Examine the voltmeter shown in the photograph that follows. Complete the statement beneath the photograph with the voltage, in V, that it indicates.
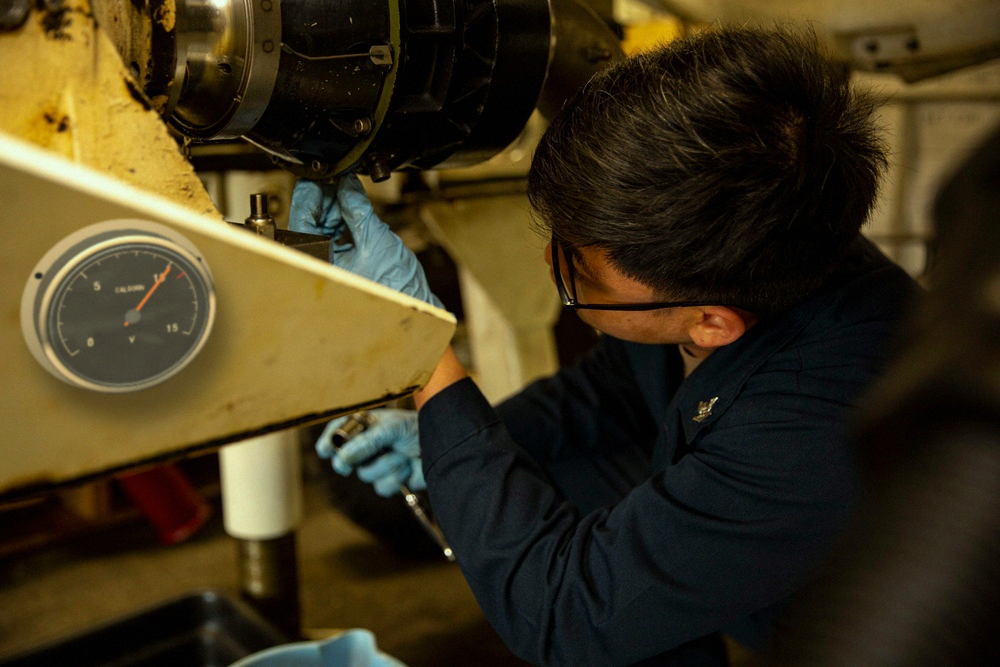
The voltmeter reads 10 V
